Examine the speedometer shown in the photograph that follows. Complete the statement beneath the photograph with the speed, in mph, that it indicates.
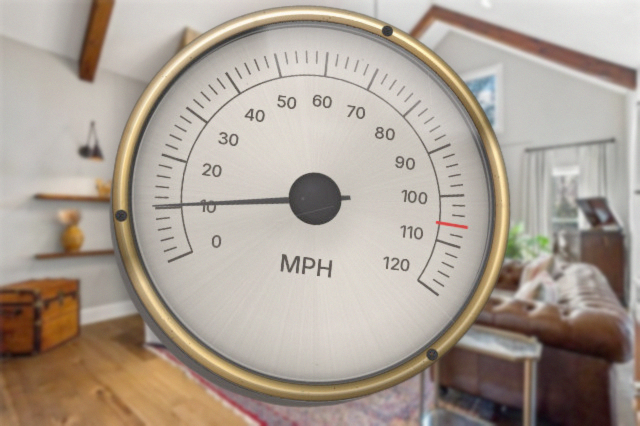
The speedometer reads 10 mph
